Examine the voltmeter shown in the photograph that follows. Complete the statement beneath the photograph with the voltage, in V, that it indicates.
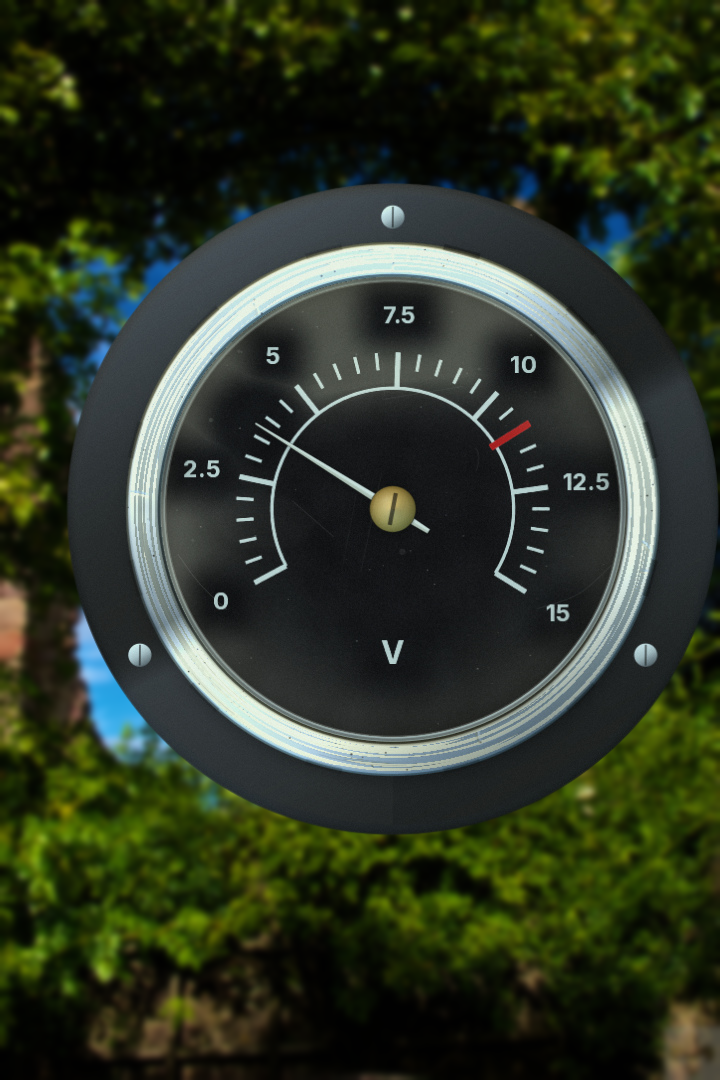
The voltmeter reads 3.75 V
